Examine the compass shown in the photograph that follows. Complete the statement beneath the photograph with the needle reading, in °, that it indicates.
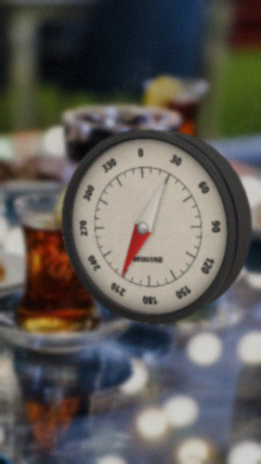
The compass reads 210 °
